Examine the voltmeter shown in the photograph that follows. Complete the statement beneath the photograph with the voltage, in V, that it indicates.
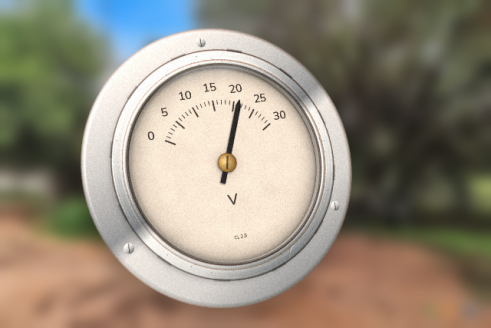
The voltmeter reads 21 V
